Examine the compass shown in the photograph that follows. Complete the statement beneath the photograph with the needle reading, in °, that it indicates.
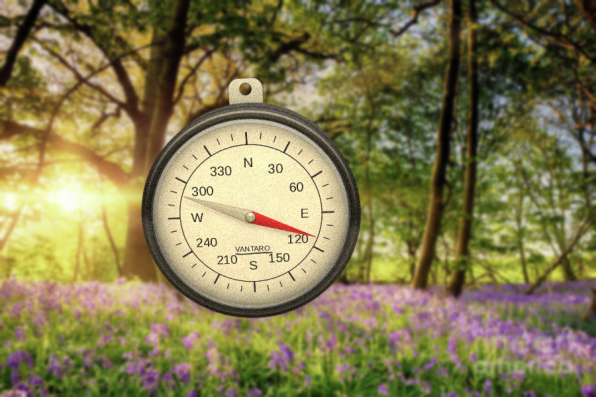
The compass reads 110 °
